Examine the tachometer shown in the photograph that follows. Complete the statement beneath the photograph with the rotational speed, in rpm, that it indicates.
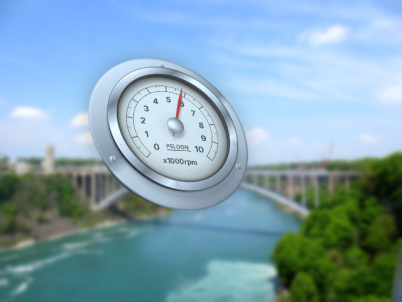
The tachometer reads 5750 rpm
